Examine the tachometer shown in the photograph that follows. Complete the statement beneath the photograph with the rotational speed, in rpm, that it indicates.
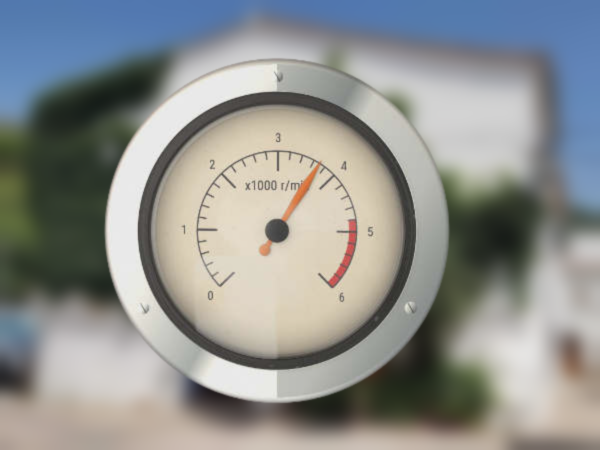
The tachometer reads 3700 rpm
